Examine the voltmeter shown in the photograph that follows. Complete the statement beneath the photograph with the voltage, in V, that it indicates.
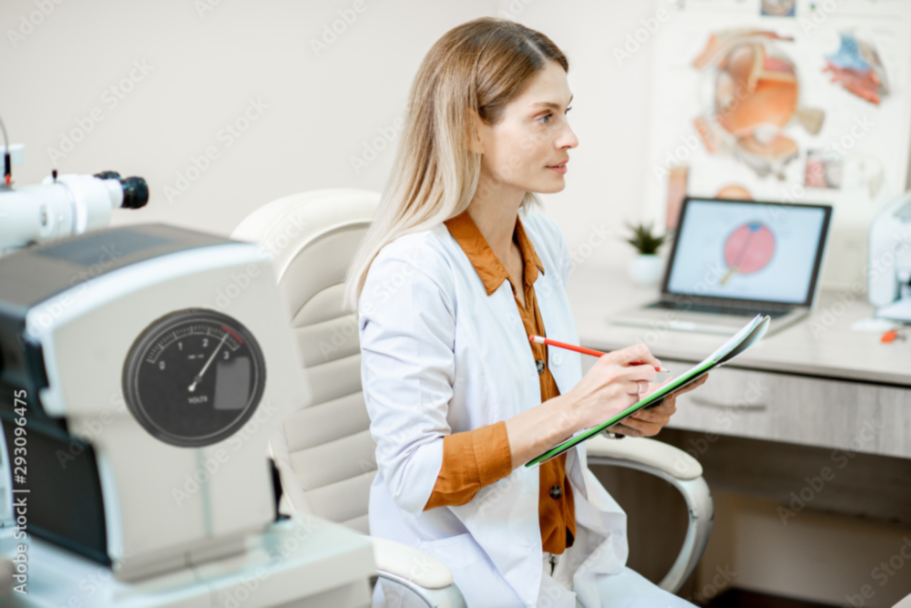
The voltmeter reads 2.5 V
